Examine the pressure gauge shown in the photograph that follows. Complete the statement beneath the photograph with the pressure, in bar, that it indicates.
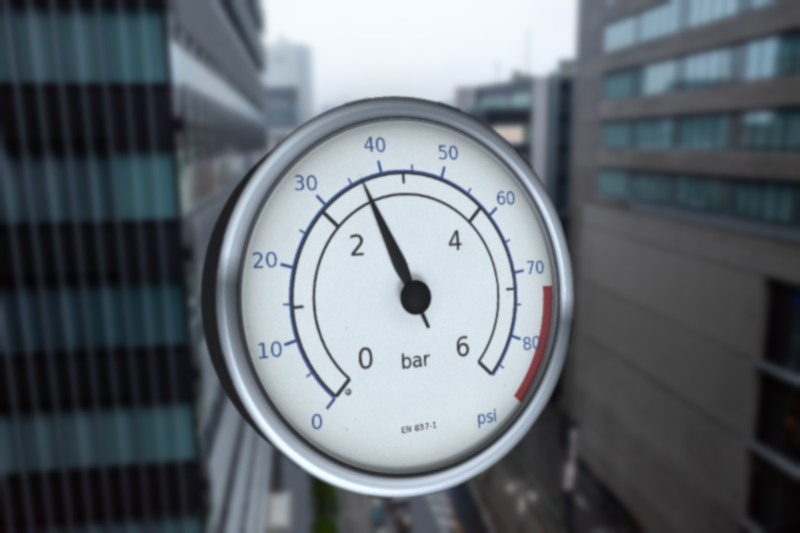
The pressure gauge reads 2.5 bar
